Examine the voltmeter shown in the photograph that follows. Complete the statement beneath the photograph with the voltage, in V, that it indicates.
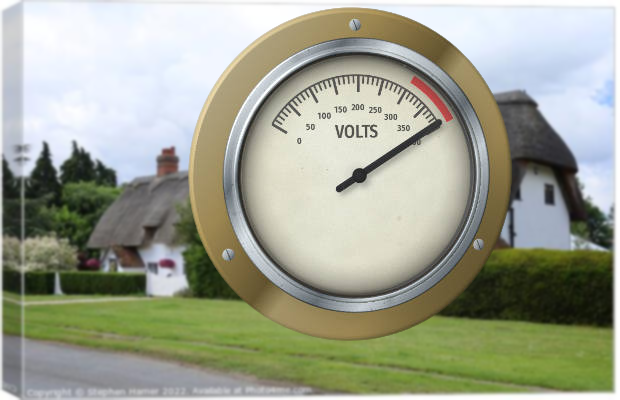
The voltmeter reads 390 V
